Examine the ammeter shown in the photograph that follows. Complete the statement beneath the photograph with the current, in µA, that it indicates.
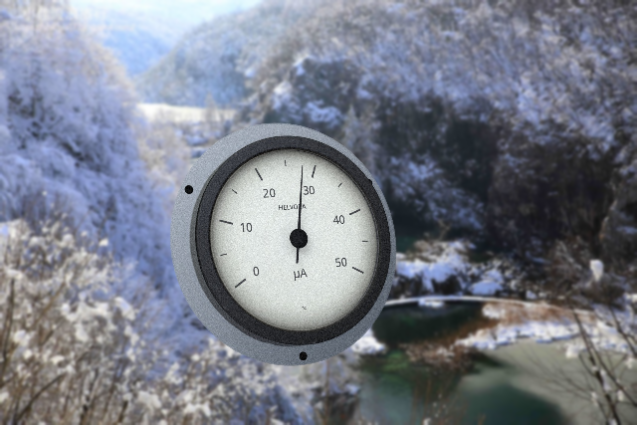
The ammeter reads 27.5 µA
